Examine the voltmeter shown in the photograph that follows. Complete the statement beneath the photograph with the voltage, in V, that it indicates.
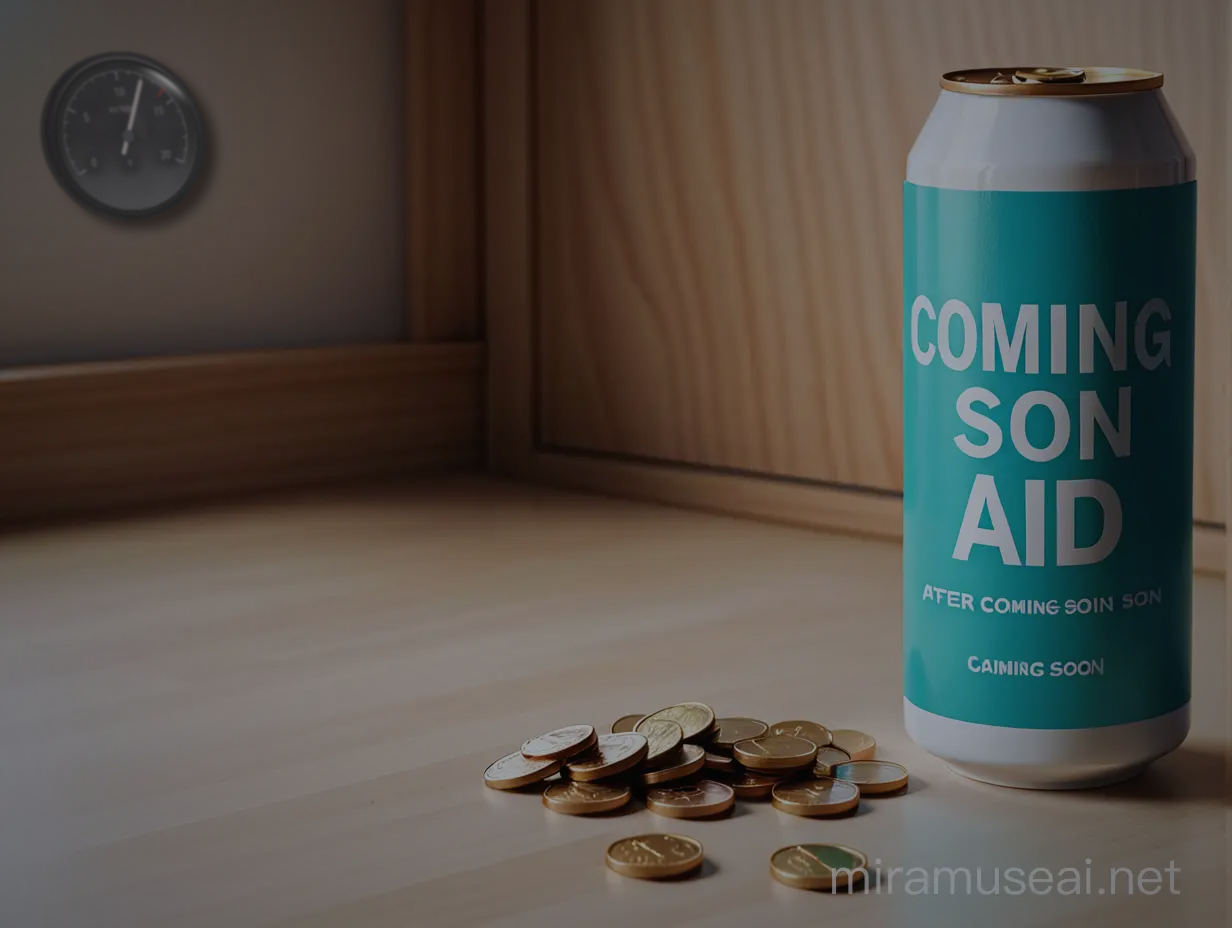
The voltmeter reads 12 V
